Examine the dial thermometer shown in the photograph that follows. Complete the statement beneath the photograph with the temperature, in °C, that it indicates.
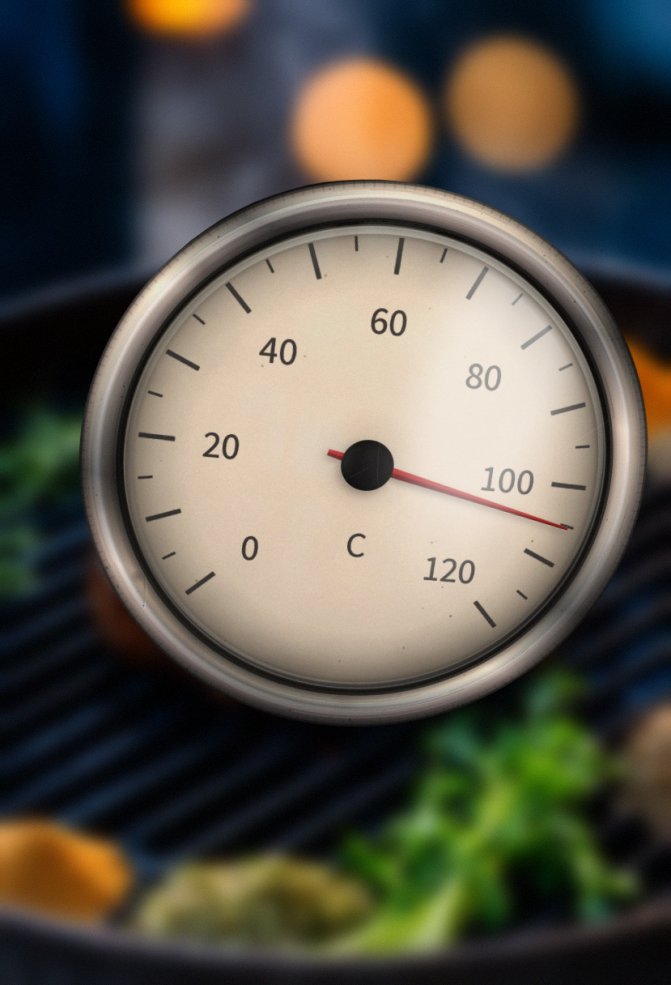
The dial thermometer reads 105 °C
